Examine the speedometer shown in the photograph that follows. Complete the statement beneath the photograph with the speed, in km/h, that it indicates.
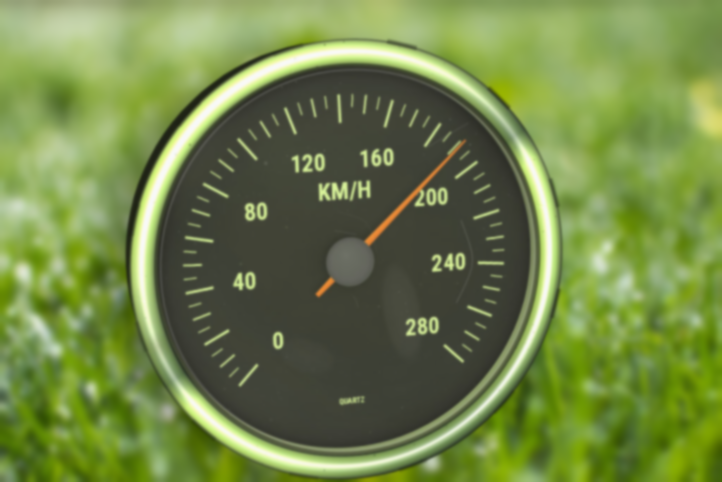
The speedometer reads 190 km/h
